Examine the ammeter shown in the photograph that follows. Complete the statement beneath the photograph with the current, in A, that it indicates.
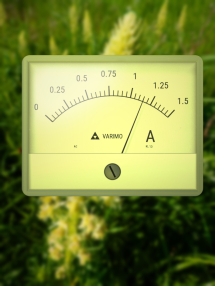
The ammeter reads 1.15 A
